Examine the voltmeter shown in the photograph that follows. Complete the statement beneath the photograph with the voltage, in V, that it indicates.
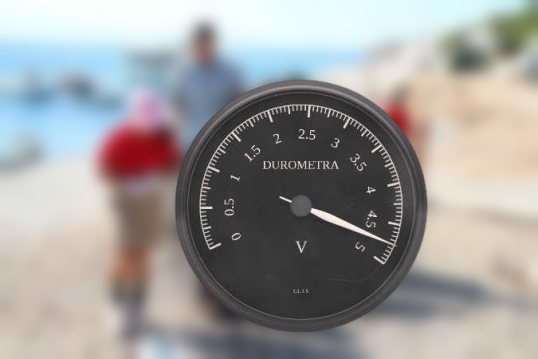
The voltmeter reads 4.75 V
